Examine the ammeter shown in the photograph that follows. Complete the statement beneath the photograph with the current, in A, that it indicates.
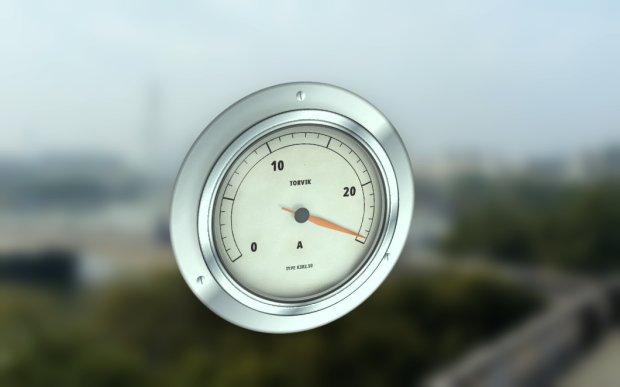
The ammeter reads 24.5 A
